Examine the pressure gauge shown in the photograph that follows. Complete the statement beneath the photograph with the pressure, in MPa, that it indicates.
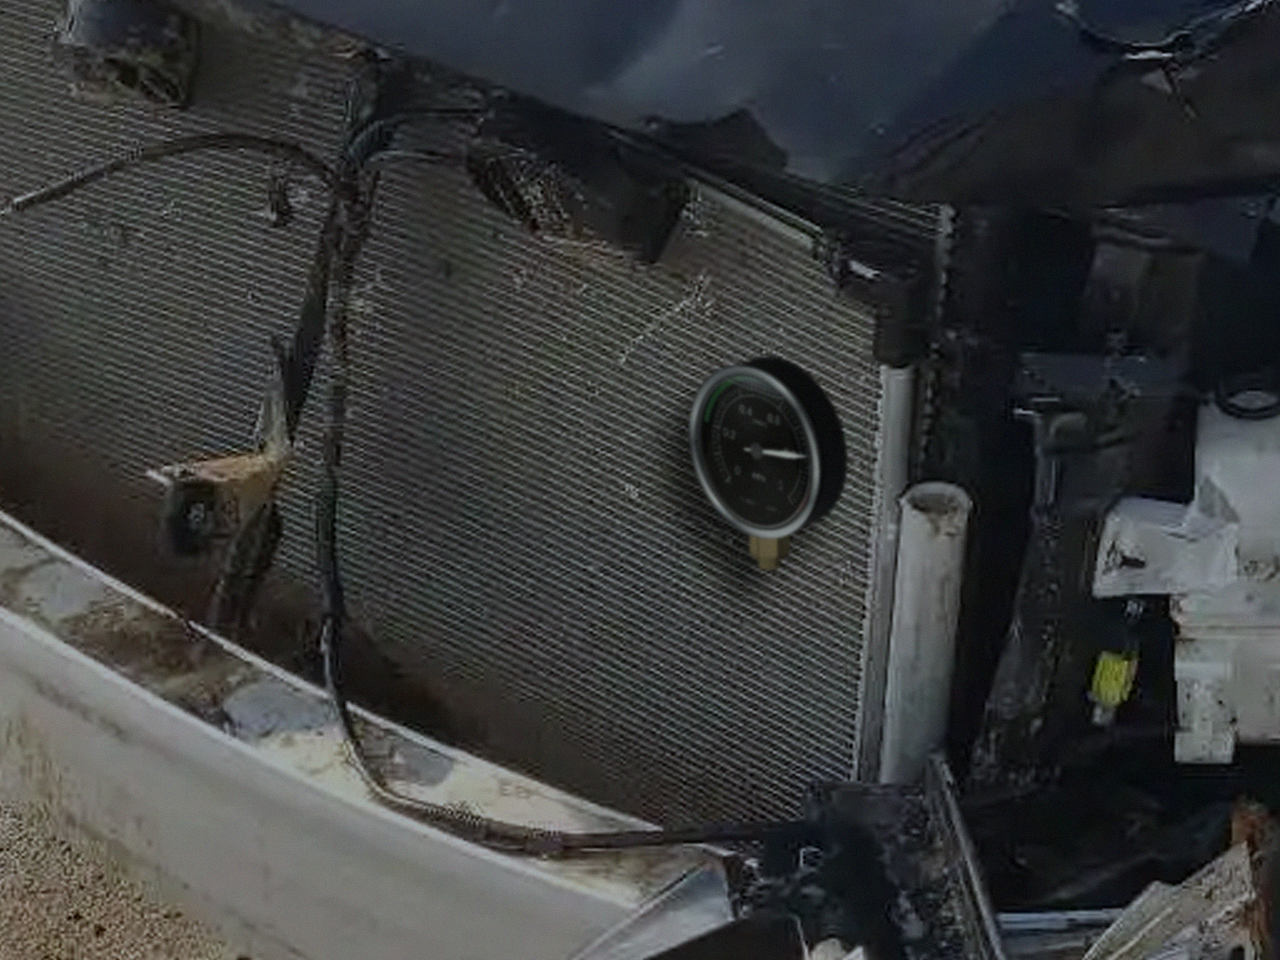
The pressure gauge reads 0.8 MPa
